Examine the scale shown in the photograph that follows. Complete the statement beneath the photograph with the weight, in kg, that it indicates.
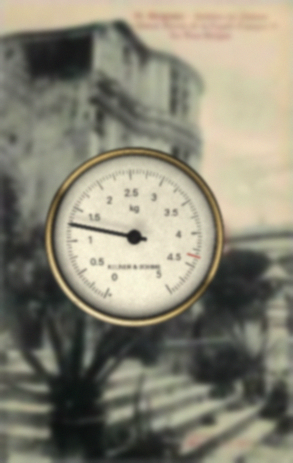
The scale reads 1.25 kg
